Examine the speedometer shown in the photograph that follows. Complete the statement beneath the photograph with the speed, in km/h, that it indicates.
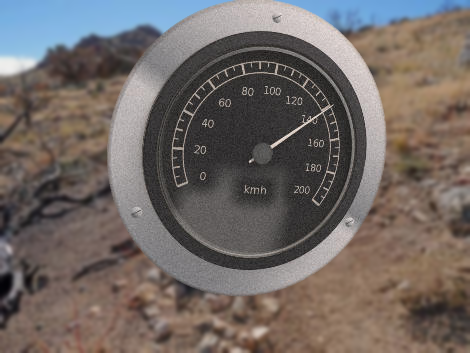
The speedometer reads 140 km/h
